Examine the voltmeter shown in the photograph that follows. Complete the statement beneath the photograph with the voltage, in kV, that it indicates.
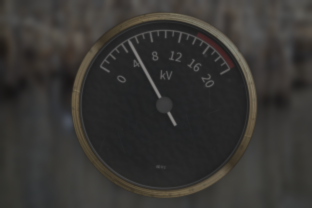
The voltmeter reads 5 kV
